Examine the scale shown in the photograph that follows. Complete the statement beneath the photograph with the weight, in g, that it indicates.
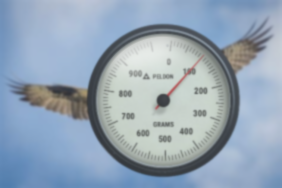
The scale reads 100 g
